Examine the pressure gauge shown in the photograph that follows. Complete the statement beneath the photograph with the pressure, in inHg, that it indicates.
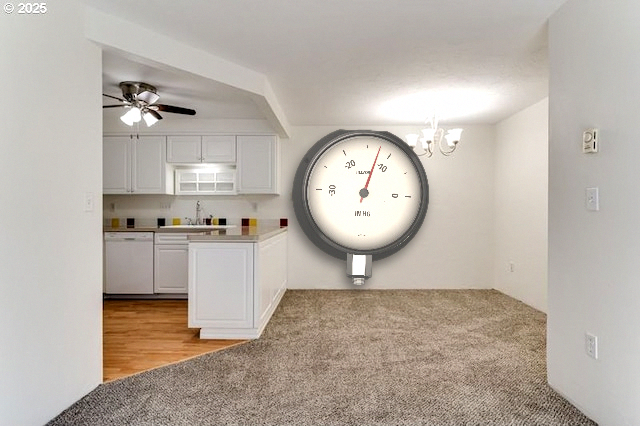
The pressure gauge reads -12.5 inHg
